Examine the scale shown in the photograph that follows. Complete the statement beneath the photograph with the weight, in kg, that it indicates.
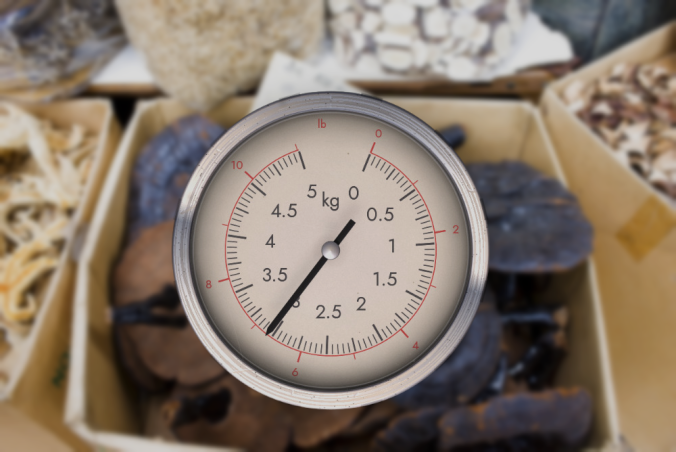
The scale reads 3.05 kg
